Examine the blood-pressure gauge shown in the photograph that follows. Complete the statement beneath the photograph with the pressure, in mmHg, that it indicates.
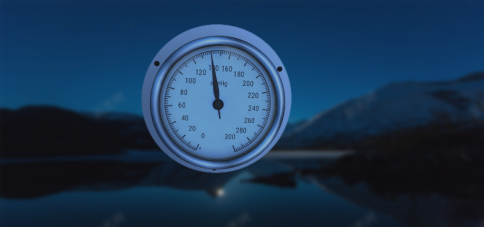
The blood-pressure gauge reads 140 mmHg
